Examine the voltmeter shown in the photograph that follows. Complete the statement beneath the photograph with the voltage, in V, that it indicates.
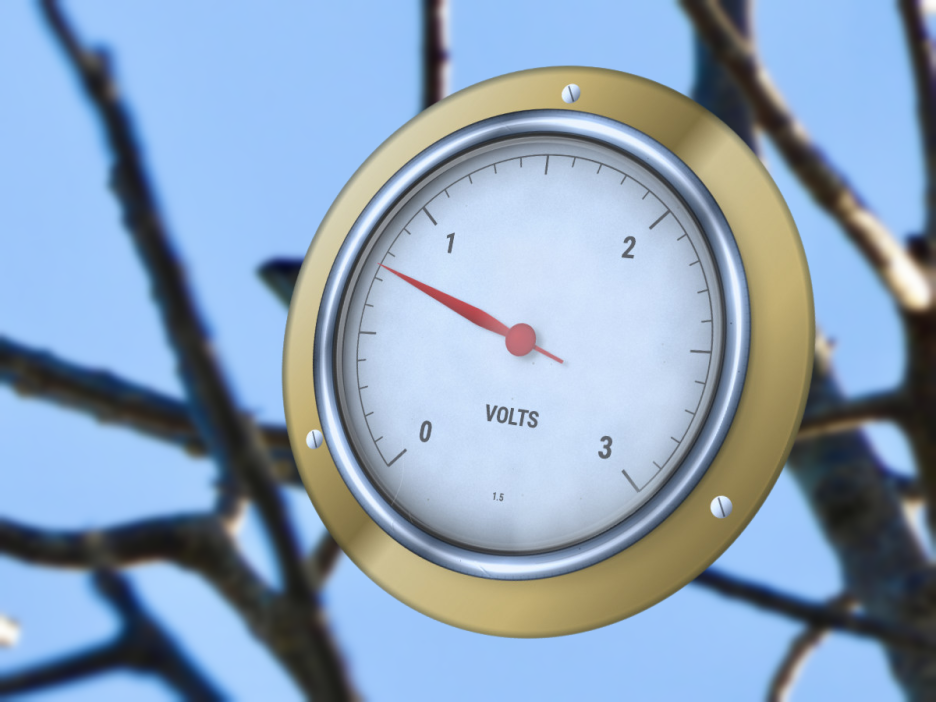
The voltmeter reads 0.75 V
